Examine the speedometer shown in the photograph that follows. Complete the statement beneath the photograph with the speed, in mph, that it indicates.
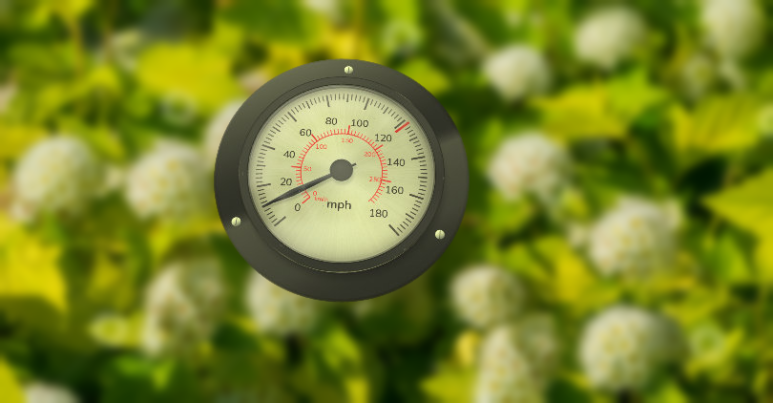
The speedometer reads 10 mph
